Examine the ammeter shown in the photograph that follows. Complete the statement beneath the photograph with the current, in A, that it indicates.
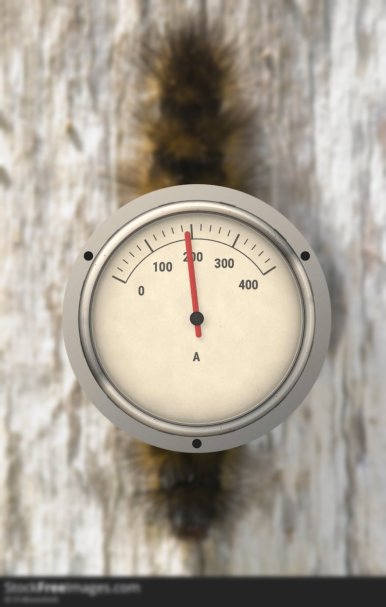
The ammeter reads 190 A
